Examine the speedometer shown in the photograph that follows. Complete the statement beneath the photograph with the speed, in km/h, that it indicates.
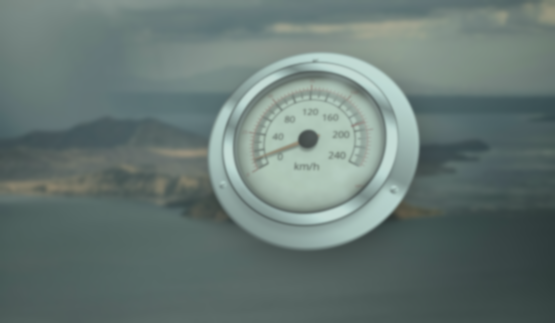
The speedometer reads 10 km/h
